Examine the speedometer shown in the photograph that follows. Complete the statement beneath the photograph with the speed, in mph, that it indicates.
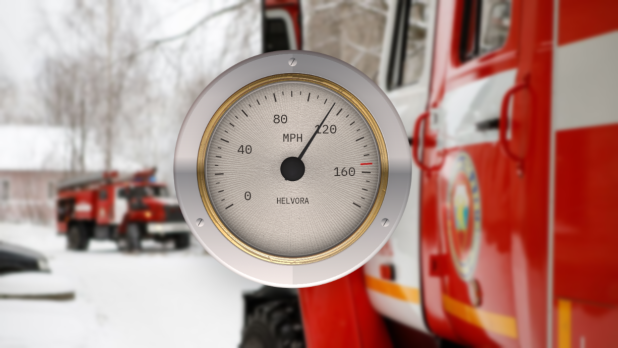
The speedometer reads 115 mph
